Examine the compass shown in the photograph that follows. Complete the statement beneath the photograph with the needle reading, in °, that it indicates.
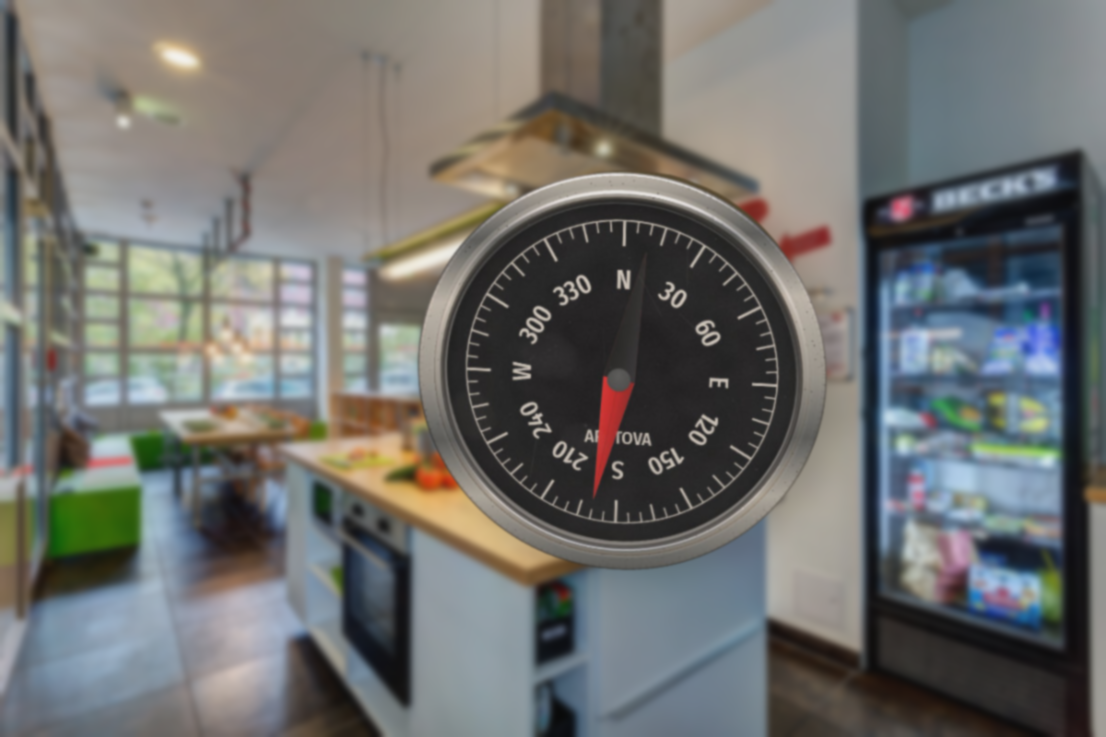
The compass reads 190 °
